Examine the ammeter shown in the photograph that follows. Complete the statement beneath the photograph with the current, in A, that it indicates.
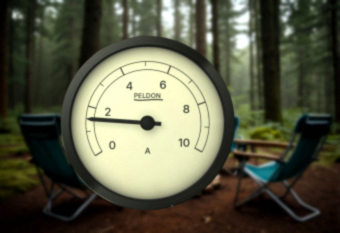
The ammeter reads 1.5 A
